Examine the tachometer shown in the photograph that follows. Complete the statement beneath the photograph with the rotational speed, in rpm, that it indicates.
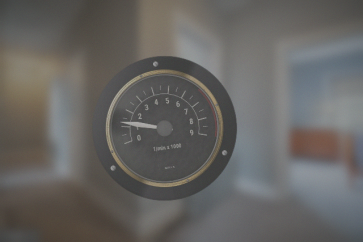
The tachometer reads 1250 rpm
